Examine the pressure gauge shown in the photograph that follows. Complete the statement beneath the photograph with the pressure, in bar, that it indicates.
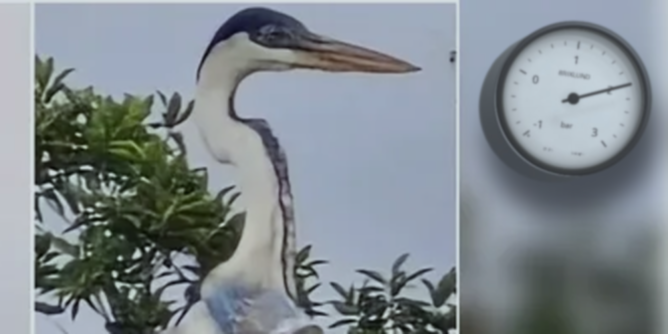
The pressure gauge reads 2 bar
